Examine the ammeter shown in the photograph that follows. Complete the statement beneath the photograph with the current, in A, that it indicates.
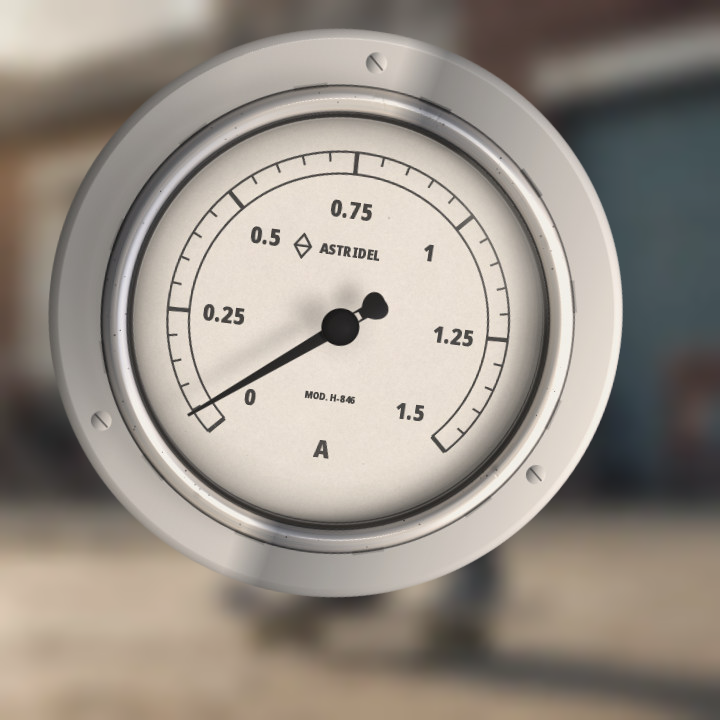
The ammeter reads 0.05 A
